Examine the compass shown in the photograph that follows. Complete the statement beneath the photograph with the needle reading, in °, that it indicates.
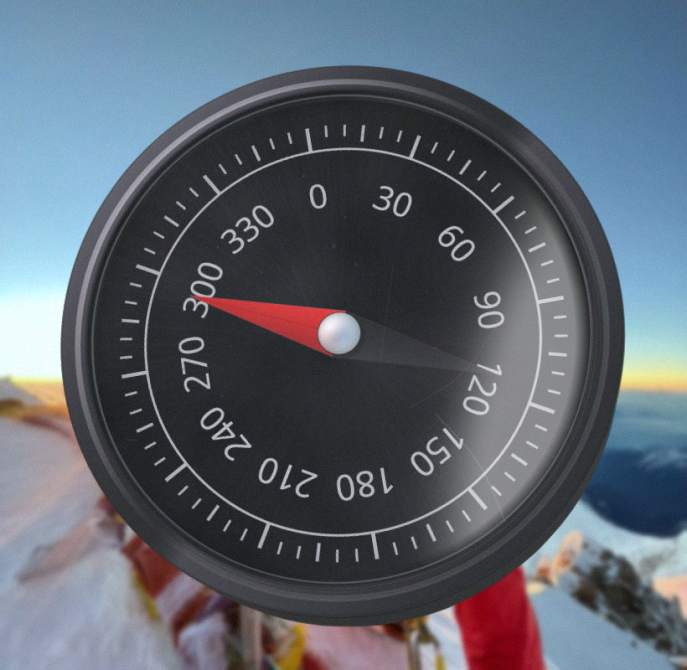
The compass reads 295 °
